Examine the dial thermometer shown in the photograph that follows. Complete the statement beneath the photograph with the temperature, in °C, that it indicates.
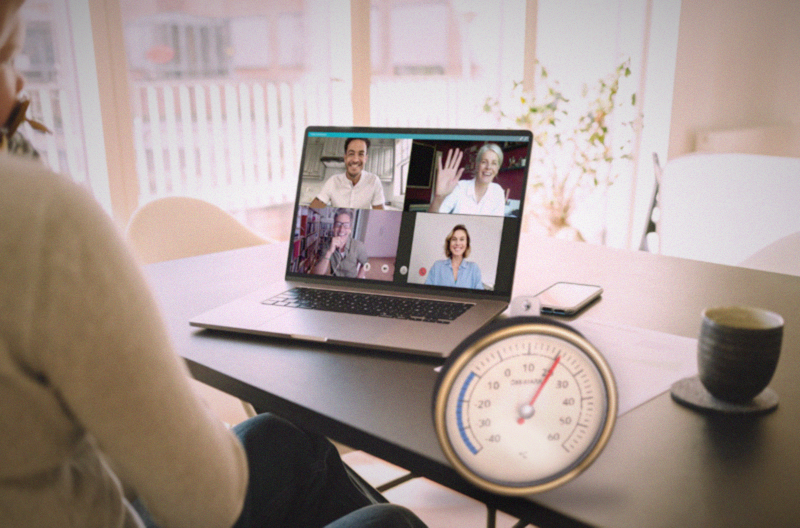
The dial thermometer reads 20 °C
